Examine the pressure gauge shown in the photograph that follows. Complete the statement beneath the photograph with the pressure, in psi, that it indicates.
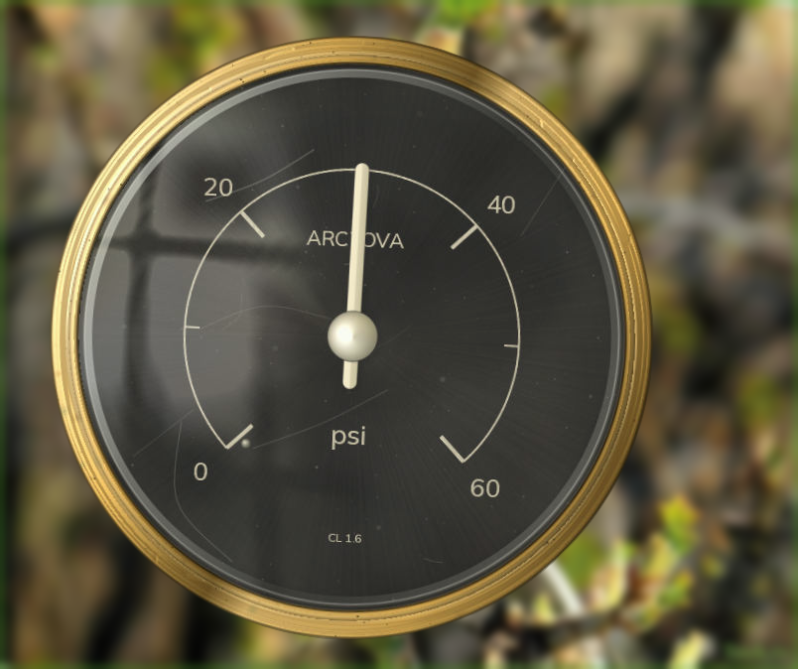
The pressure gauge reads 30 psi
